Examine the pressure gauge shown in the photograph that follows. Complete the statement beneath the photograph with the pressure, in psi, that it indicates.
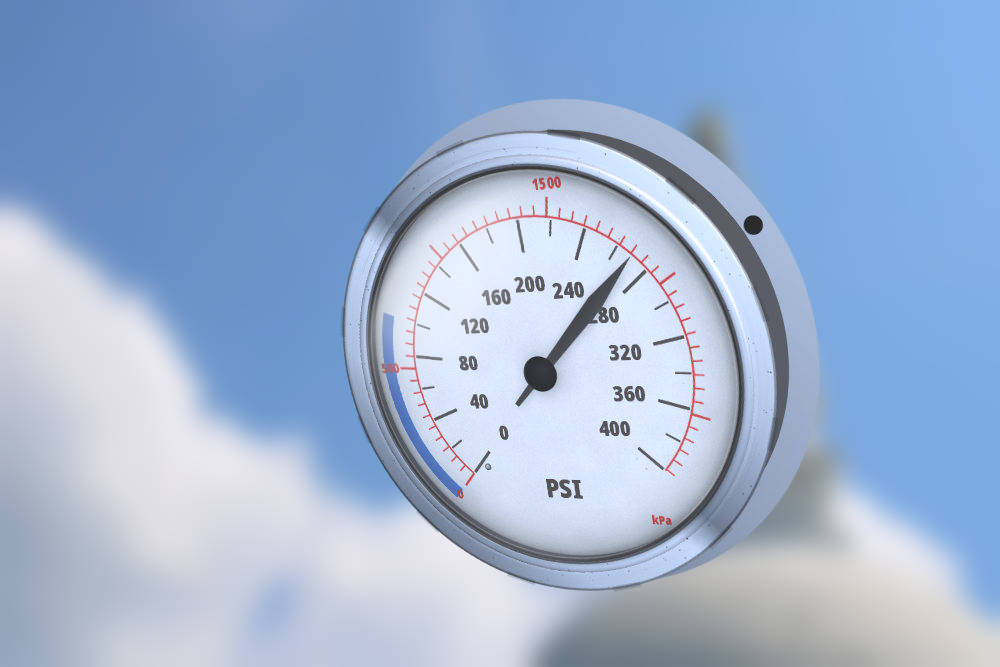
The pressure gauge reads 270 psi
